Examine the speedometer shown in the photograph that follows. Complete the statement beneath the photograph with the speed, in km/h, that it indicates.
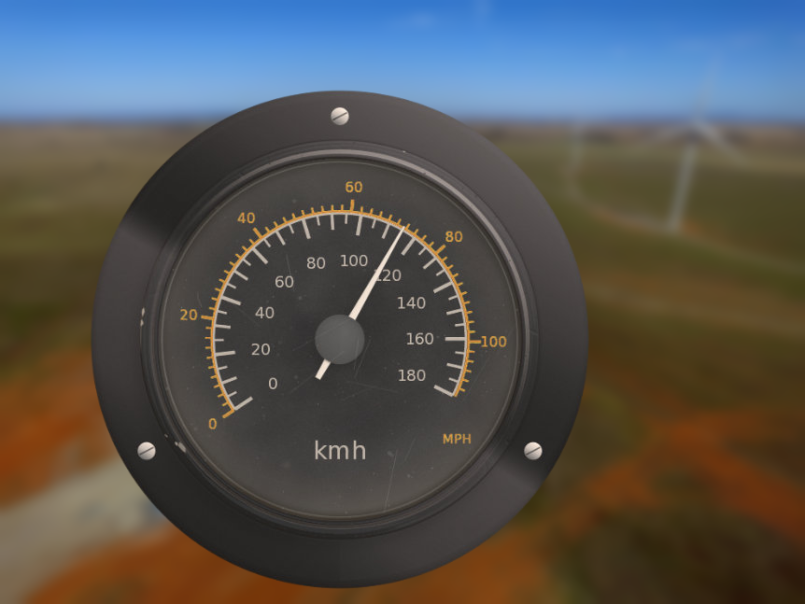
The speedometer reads 115 km/h
